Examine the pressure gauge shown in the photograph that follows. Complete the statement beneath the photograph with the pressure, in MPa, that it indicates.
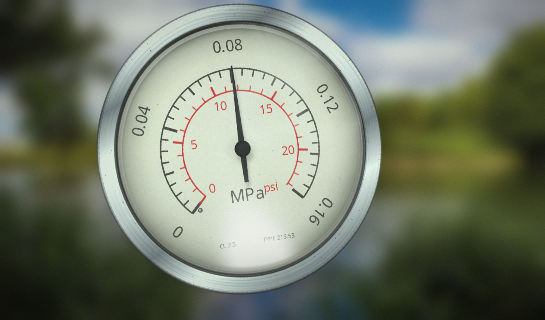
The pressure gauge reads 0.08 MPa
